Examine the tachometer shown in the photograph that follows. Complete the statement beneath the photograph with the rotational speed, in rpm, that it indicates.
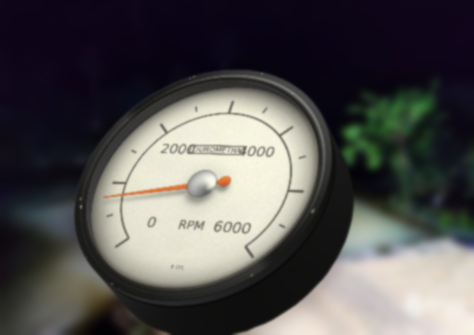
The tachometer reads 750 rpm
